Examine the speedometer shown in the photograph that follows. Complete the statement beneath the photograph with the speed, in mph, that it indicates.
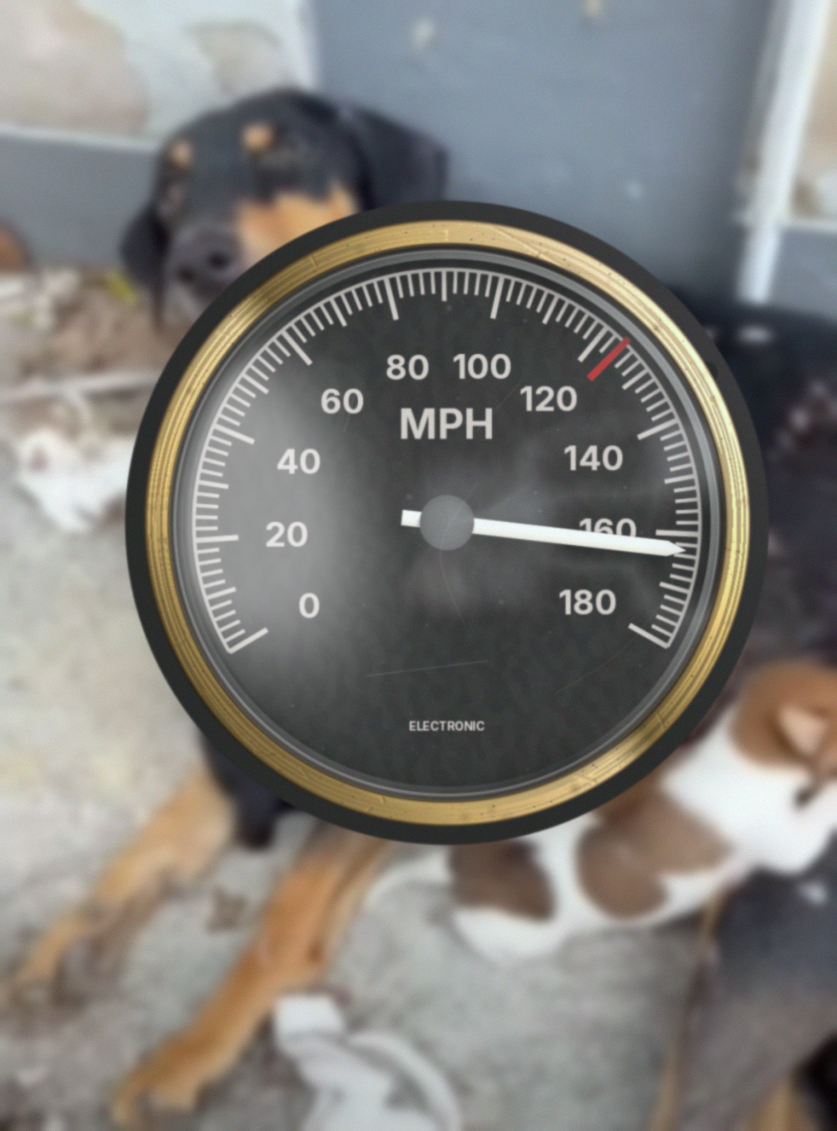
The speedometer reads 163 mph
